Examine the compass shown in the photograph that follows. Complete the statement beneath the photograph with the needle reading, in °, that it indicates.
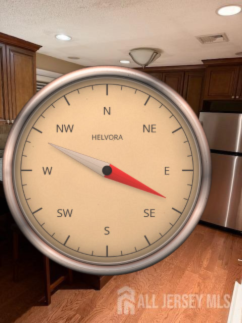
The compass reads 115 °
